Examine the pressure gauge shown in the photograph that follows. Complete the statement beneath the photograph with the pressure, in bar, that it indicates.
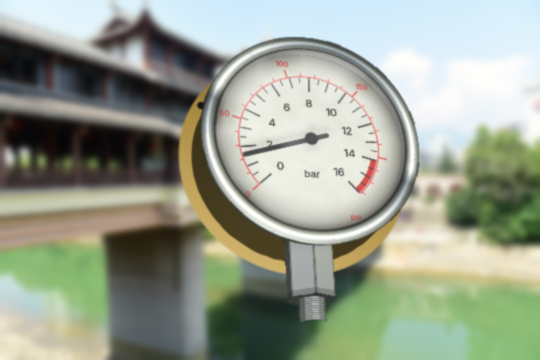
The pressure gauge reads 1.5 bar
